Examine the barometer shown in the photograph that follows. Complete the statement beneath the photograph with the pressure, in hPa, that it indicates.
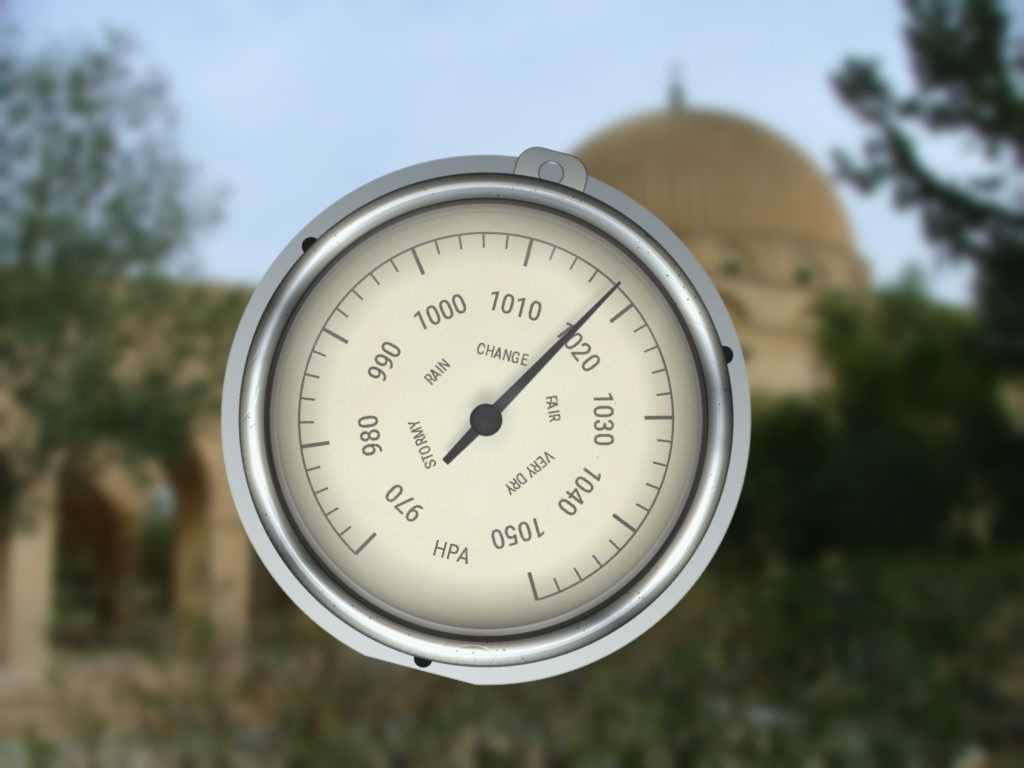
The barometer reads 1018 hPa
